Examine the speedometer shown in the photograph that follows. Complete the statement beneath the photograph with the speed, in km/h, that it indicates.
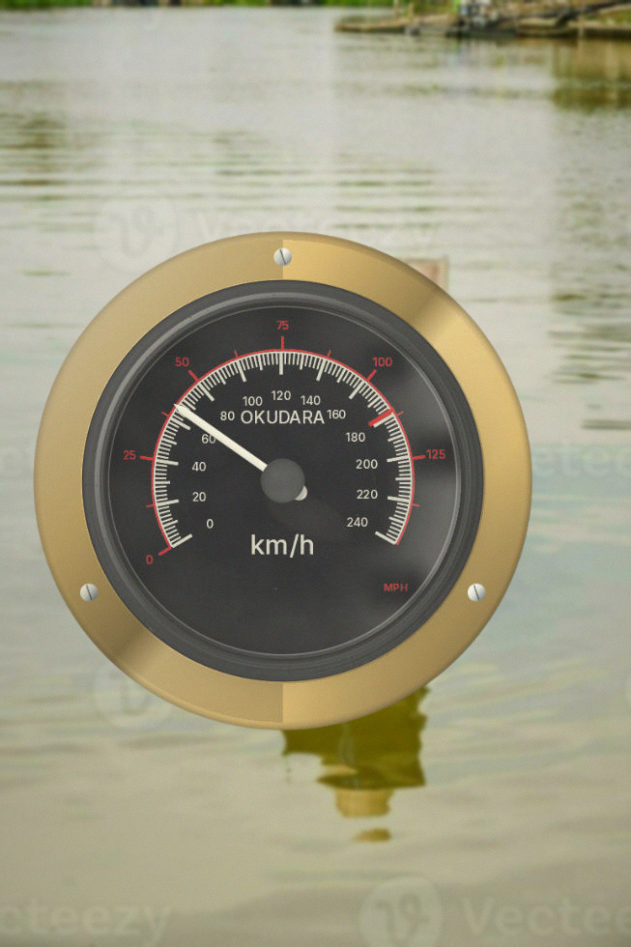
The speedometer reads 66 km/h
